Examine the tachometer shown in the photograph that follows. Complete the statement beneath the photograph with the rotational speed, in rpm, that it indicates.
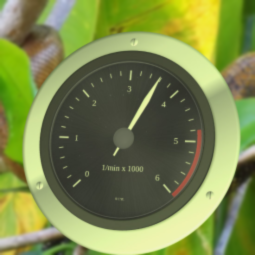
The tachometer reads 3600 rpm
